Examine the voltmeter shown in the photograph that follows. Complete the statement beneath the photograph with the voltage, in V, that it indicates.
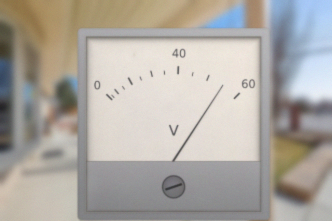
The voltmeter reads 55 V
